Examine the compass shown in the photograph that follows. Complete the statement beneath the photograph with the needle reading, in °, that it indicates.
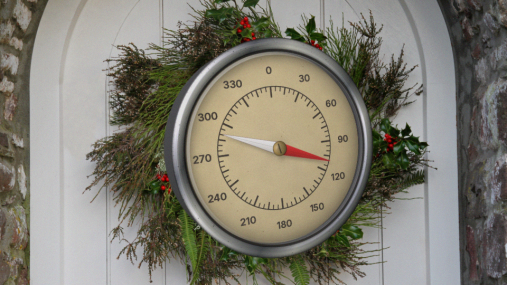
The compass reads 110 °
